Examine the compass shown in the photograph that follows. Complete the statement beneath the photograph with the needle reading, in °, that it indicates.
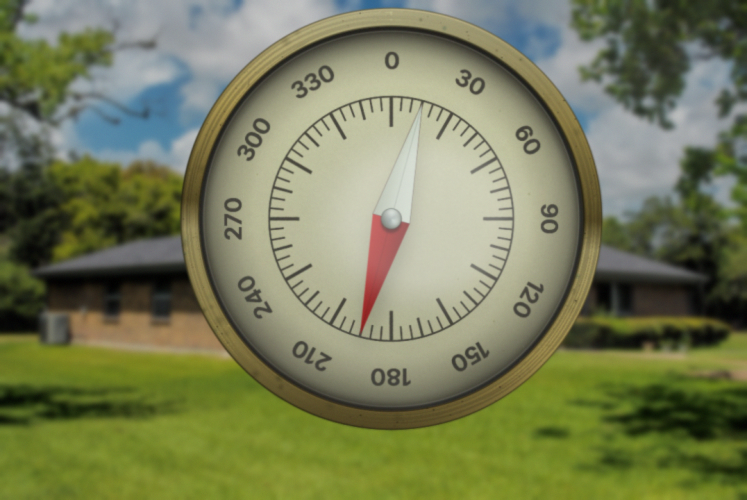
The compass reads 195 °
